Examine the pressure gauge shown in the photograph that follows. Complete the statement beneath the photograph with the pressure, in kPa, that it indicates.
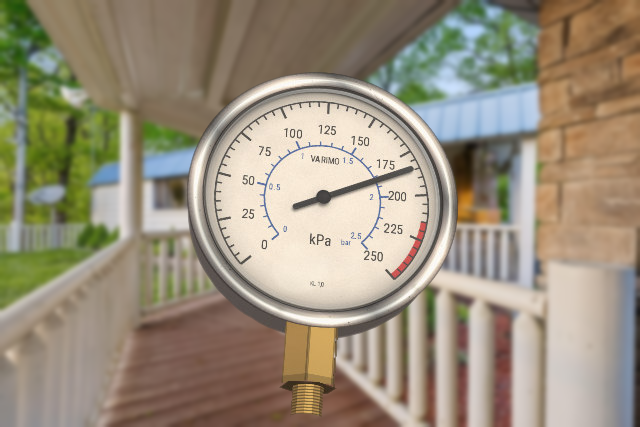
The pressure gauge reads 185 kPa
